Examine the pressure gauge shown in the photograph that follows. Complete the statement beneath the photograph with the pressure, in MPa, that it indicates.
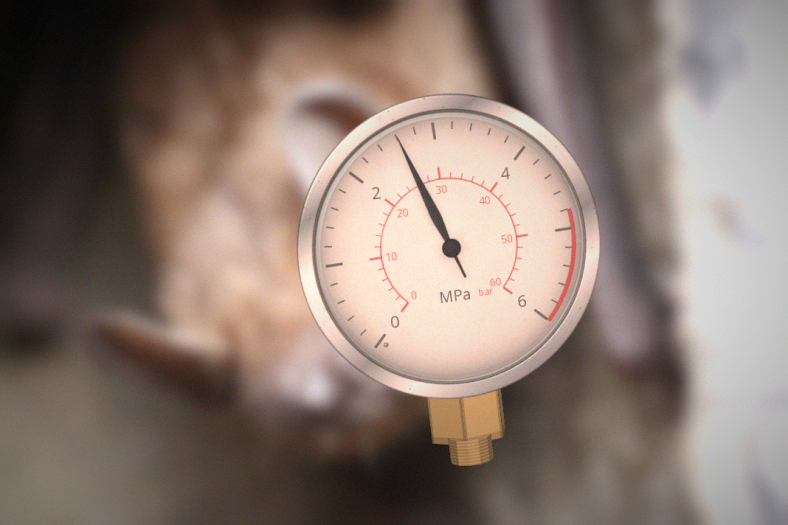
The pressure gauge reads 2.6 MPa
